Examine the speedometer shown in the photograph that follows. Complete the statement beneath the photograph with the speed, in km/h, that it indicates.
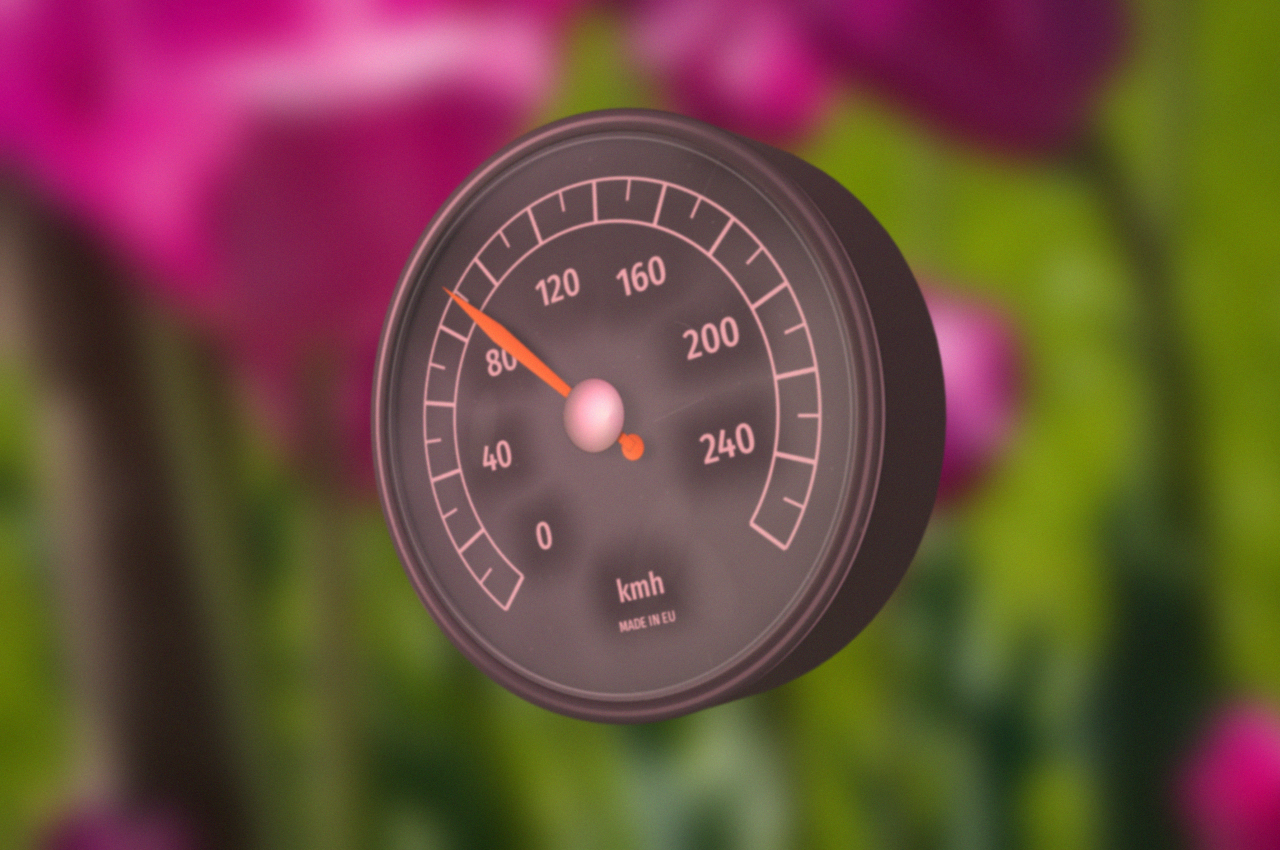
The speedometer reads 90 km/h
